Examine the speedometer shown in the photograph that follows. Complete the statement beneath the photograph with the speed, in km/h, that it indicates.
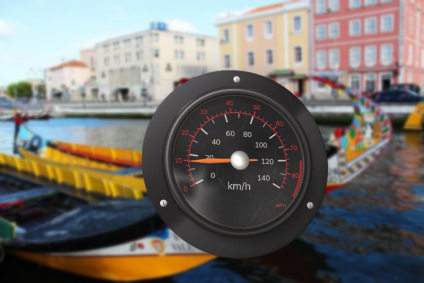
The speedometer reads 15 km/h
